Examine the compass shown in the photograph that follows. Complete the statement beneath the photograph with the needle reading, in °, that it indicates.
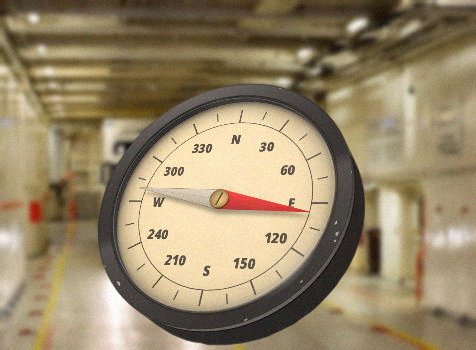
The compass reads 97.5 °
